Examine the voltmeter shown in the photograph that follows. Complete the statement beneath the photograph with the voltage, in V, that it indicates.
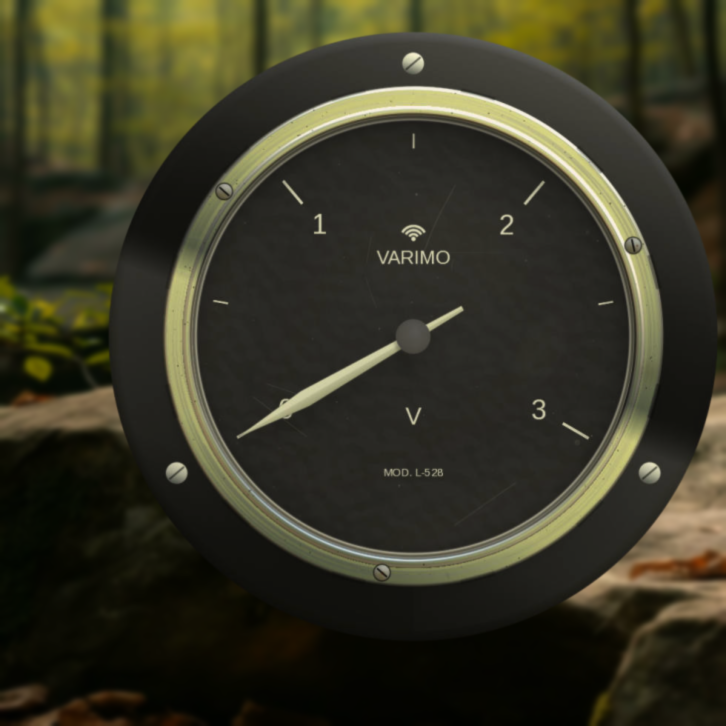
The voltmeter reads 0 V
